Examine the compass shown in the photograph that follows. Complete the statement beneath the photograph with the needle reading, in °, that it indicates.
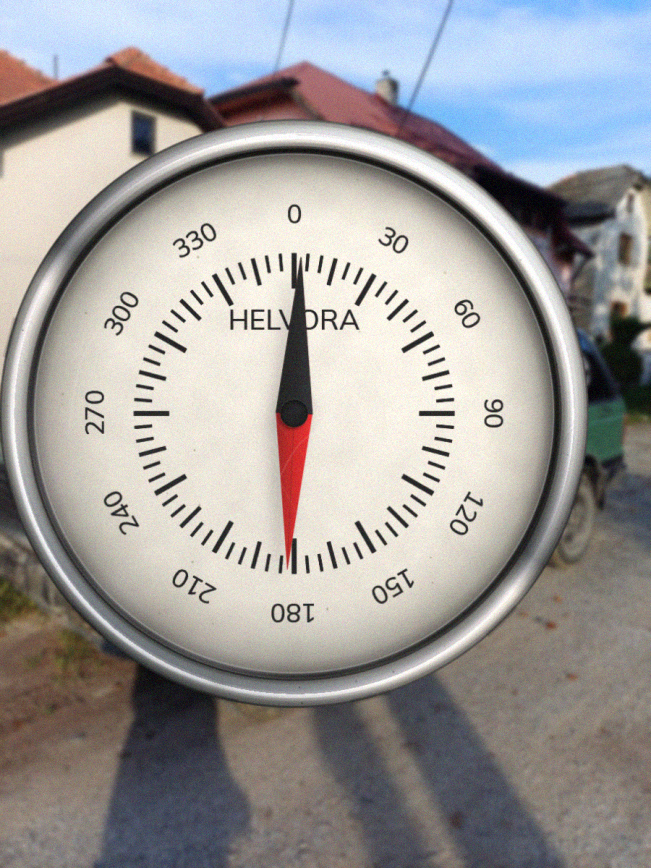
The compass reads 182.5 °
